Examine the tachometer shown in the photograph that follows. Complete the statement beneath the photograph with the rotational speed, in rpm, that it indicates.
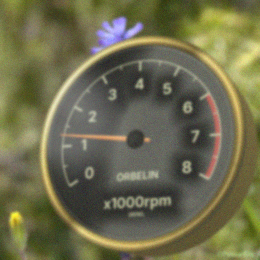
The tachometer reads 1250 rpm
